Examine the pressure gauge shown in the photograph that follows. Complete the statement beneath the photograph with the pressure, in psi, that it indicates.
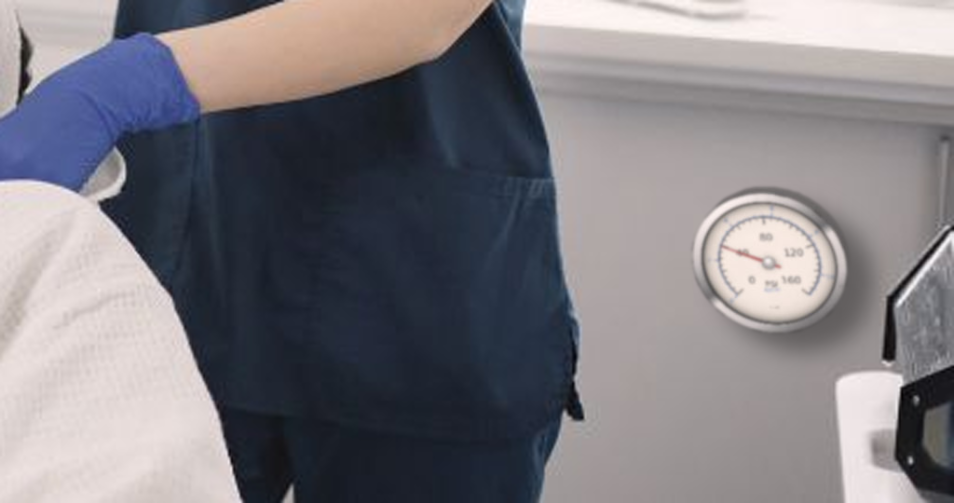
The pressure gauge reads 40 psi
